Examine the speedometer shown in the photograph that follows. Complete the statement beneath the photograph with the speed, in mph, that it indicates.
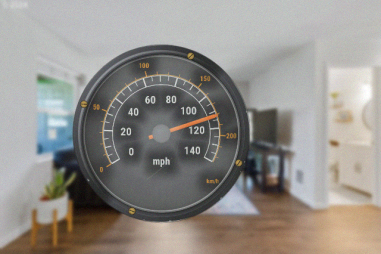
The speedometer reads 112.5 mph
